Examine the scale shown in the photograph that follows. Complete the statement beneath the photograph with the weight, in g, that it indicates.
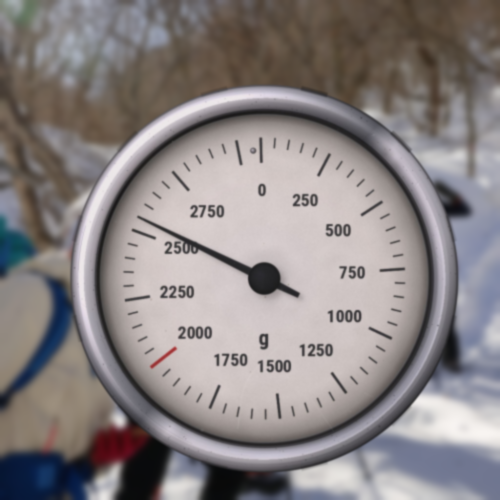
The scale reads 2550 g
